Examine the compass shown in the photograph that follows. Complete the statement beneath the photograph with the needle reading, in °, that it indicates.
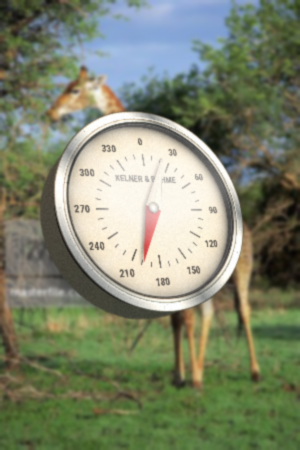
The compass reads 200 °
